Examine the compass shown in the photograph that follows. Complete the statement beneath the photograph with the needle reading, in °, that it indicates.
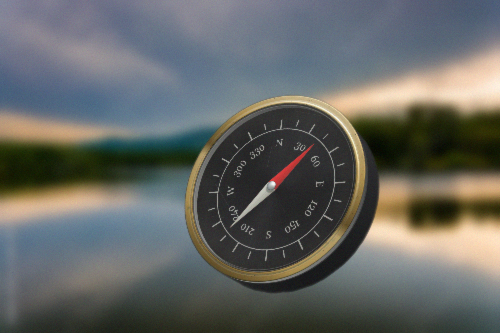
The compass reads 45 °
